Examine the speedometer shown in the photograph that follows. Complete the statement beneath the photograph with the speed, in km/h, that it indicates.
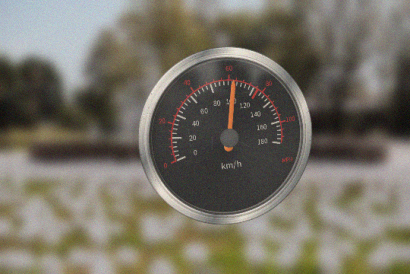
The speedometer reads 100 km/h
